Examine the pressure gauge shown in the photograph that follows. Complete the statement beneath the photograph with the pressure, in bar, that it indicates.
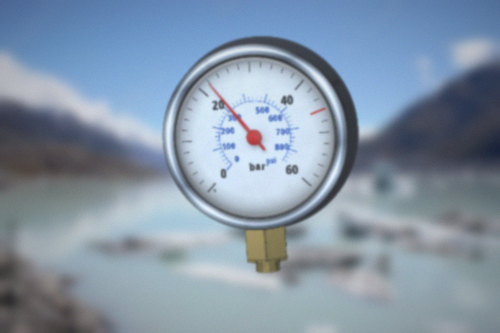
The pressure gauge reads 22 bar
